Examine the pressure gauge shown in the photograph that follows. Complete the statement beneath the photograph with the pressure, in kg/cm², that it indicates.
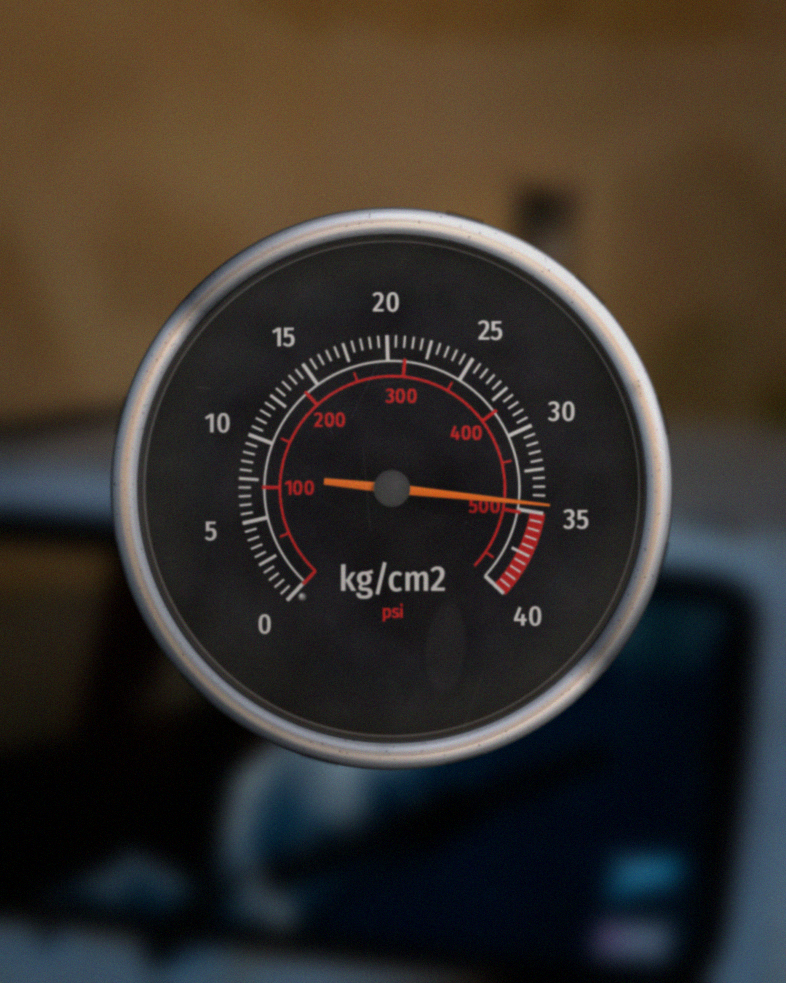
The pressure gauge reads 34.5 kg/cm²
